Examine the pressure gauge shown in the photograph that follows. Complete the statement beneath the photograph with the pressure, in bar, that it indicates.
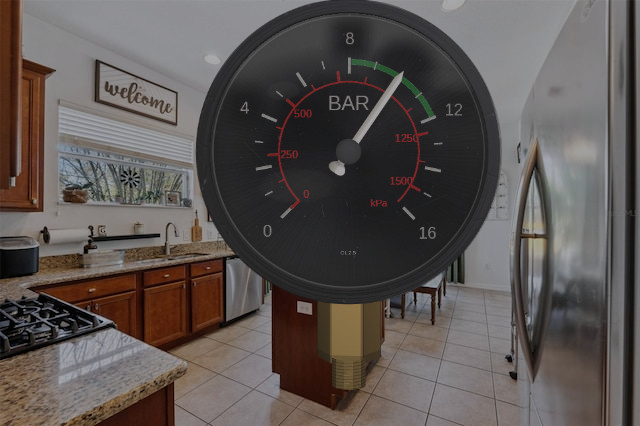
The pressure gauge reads 10 bar
